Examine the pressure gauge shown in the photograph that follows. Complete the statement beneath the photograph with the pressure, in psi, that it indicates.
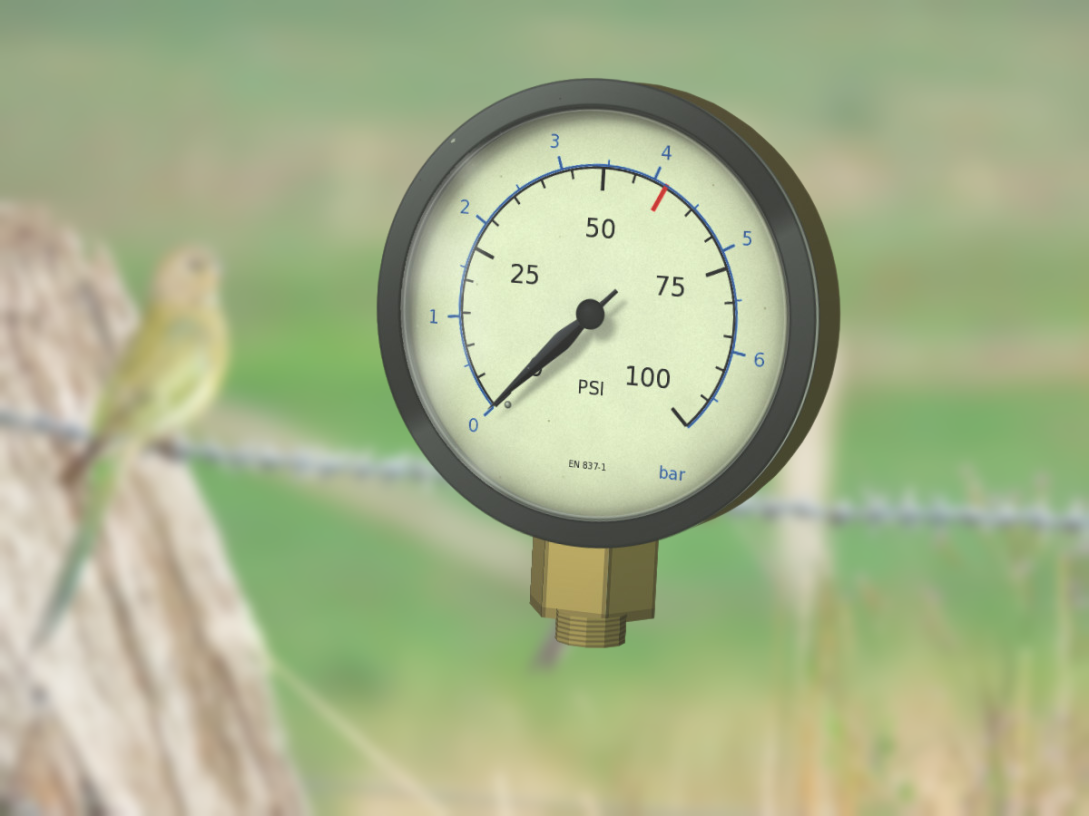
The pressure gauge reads 0 psi
